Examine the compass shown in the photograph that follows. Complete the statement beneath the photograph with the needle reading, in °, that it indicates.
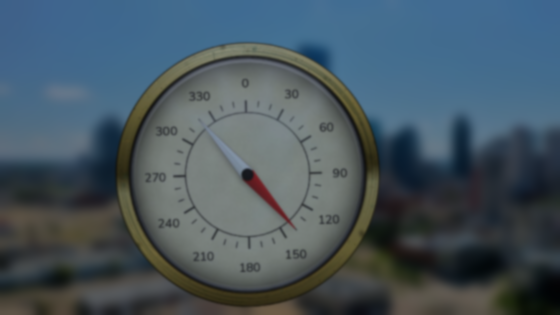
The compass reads 140 °
